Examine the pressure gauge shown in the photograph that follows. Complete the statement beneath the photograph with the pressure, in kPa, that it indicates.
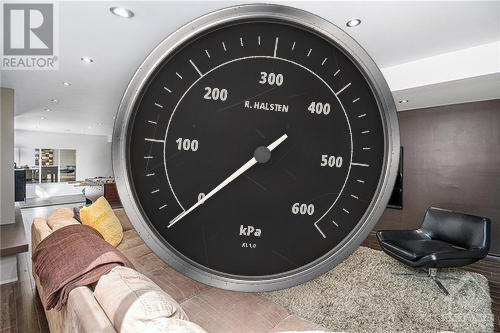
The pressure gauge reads 0 kPa
